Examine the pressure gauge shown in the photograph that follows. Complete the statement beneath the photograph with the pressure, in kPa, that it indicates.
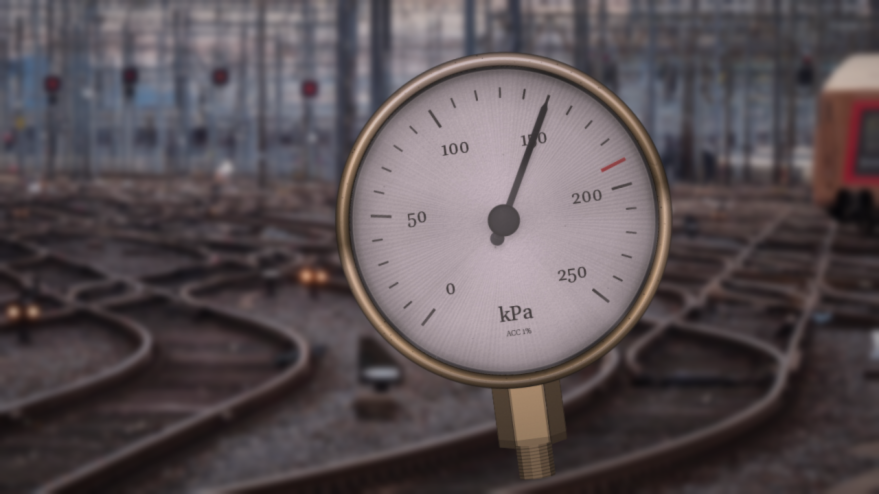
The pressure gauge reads 150 kPa
